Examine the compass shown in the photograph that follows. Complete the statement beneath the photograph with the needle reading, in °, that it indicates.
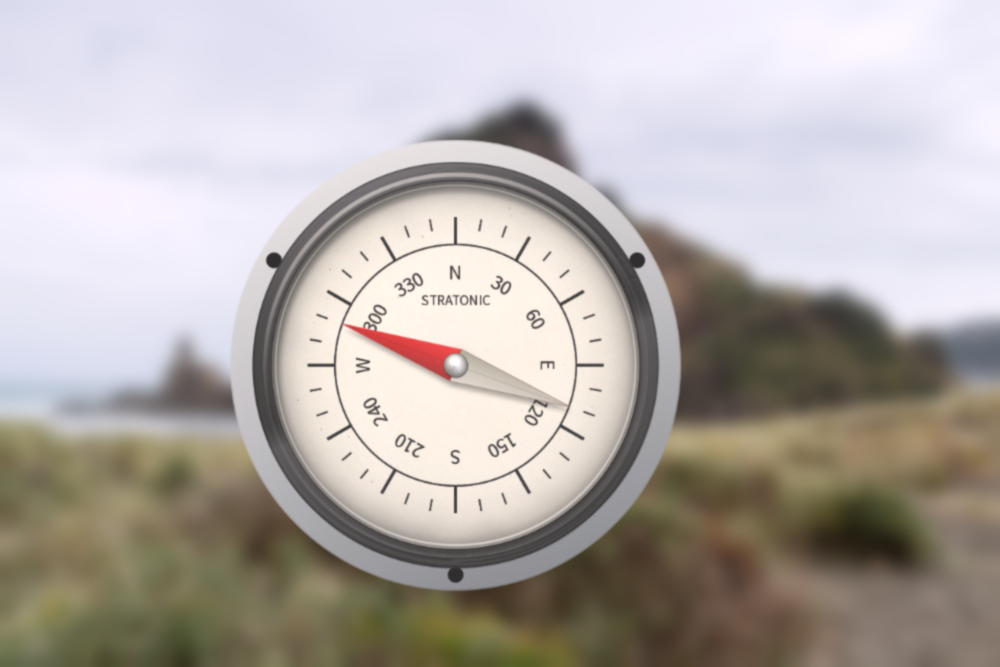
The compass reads 290 °
